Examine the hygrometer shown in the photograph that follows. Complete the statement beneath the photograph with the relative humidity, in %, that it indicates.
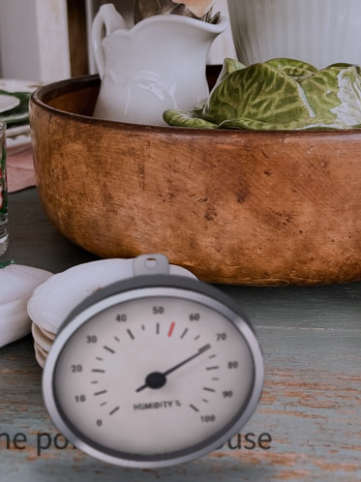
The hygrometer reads 70 %
